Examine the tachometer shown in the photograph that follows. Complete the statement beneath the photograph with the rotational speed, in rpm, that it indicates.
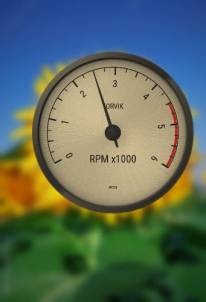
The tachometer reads 2500 rpm
